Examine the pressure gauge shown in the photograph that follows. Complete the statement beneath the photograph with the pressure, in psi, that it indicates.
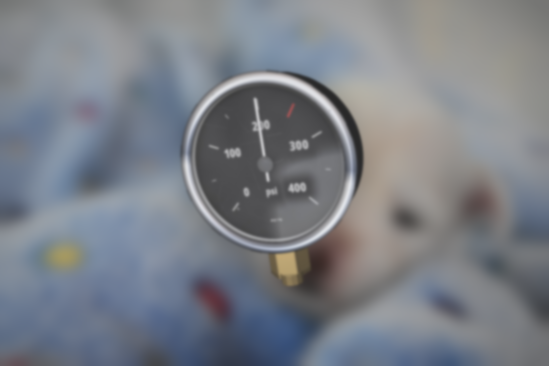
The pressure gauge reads 200 psi
